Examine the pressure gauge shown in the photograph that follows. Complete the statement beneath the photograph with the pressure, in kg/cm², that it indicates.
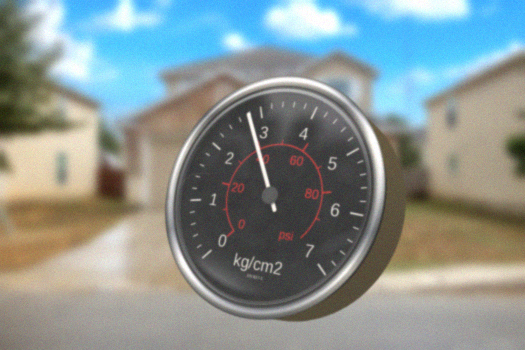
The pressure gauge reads 2.8 kg/cm²
